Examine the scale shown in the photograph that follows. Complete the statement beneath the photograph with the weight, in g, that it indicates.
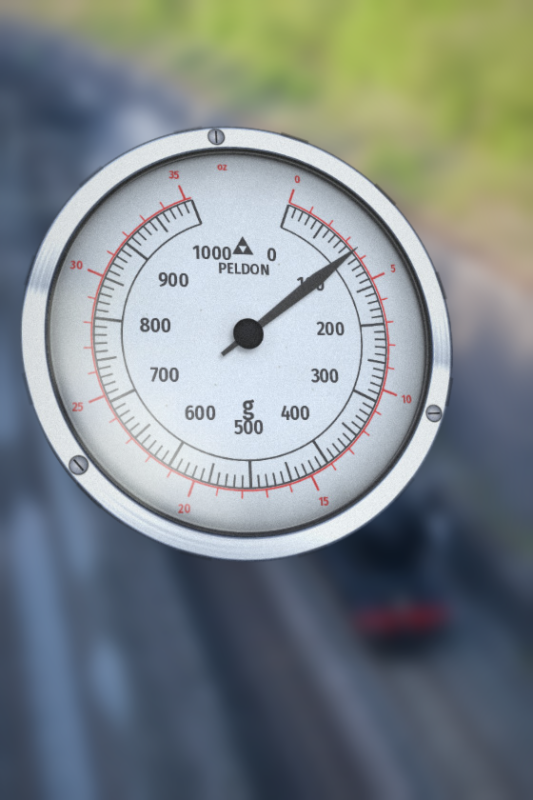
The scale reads 100 g
